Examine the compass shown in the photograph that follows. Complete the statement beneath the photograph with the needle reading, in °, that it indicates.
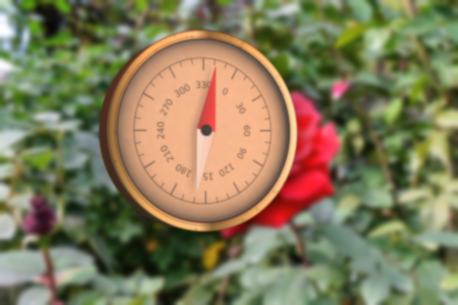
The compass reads 340 °
